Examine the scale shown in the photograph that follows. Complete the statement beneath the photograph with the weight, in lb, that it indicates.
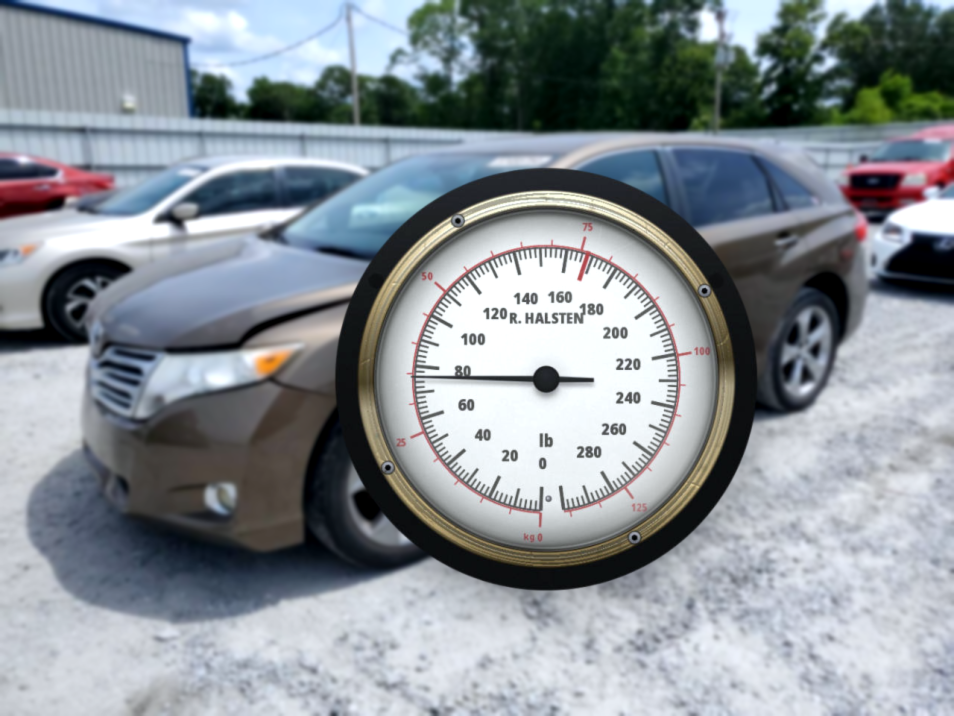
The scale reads 76 lb
